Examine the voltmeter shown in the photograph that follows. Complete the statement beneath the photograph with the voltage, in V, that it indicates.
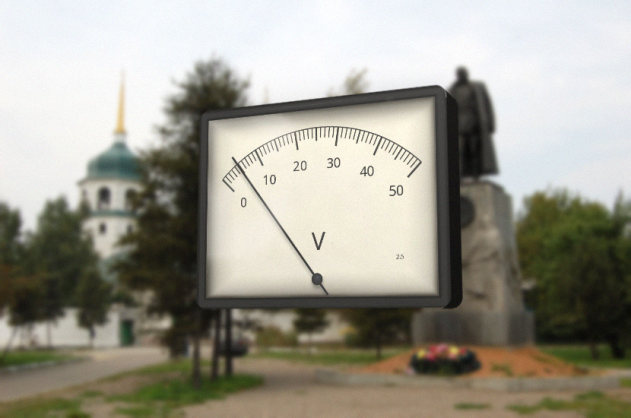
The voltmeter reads 5 V
